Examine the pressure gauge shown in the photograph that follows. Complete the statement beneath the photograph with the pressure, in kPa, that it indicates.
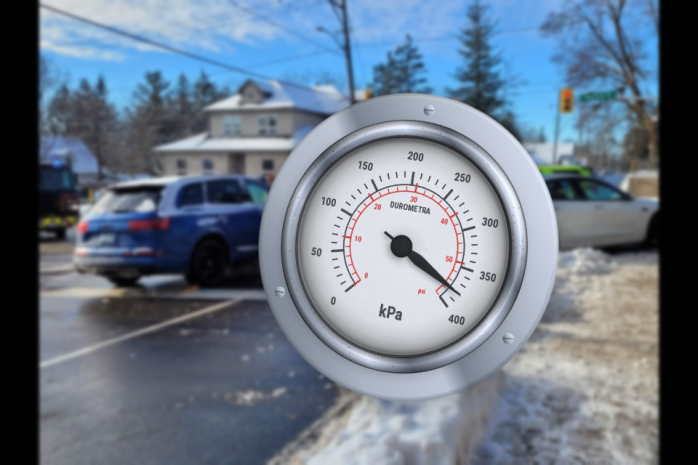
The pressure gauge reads 380 kPa
